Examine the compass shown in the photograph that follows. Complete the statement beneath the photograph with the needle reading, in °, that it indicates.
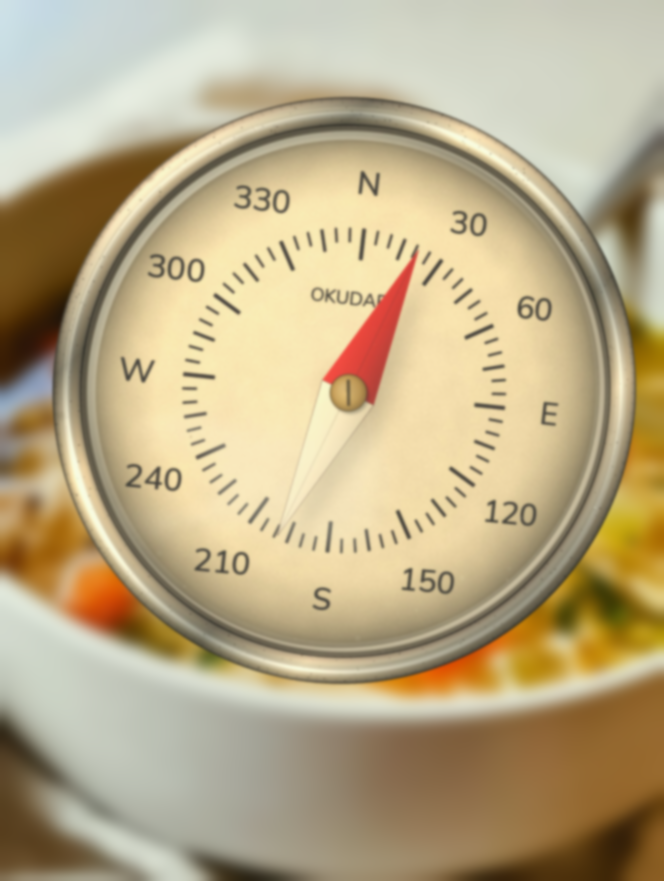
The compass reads 20 °
